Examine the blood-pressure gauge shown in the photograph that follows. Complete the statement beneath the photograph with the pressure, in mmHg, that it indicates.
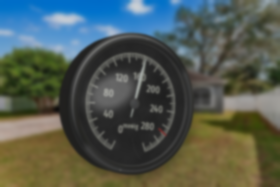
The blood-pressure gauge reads 160 mmHg
